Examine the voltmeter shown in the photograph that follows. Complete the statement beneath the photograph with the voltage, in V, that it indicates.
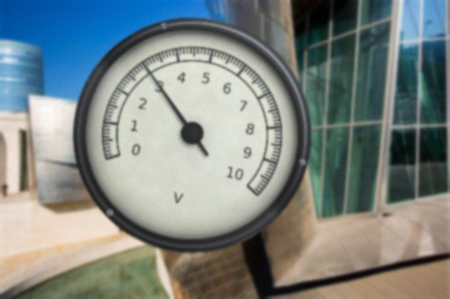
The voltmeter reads 3 V
